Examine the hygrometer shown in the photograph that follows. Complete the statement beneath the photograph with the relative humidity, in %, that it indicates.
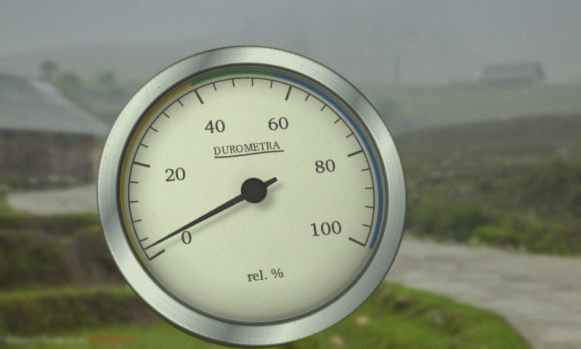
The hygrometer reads 2 %
